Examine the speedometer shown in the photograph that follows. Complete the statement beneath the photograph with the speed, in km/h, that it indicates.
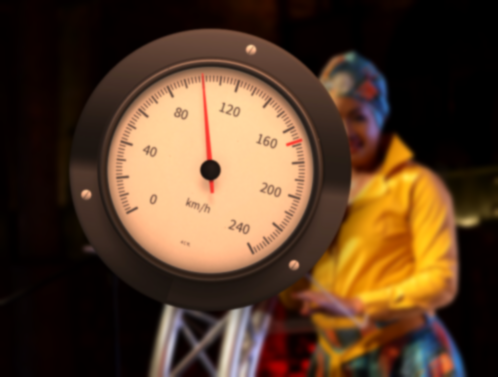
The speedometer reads 100 km/h
